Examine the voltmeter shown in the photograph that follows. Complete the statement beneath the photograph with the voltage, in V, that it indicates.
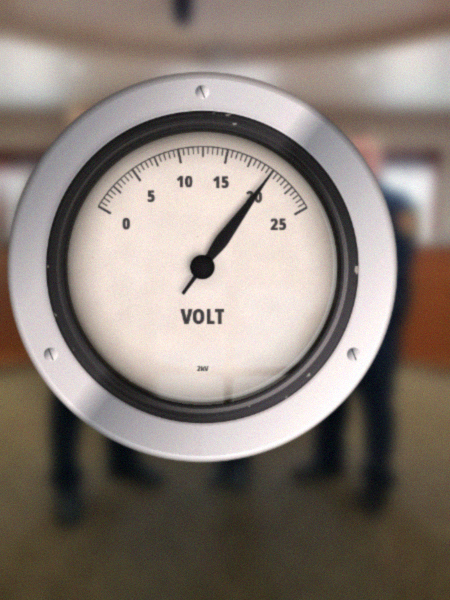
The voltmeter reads 20 V
